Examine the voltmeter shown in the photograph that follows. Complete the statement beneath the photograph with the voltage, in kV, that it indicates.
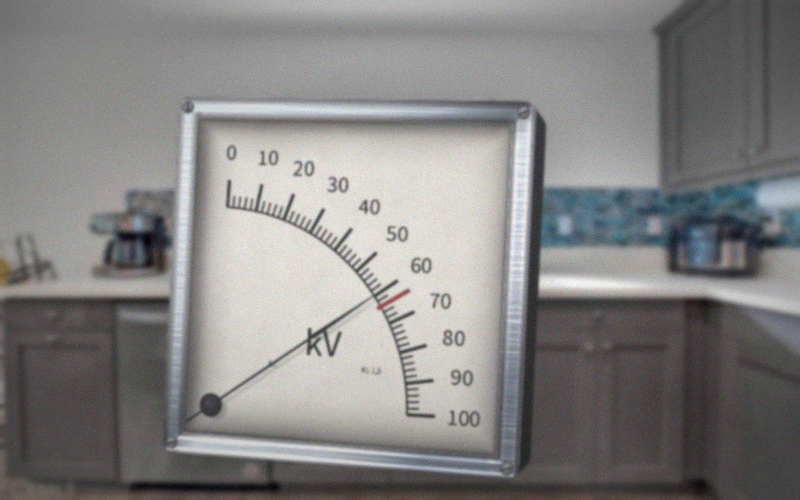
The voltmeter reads 60 kV
